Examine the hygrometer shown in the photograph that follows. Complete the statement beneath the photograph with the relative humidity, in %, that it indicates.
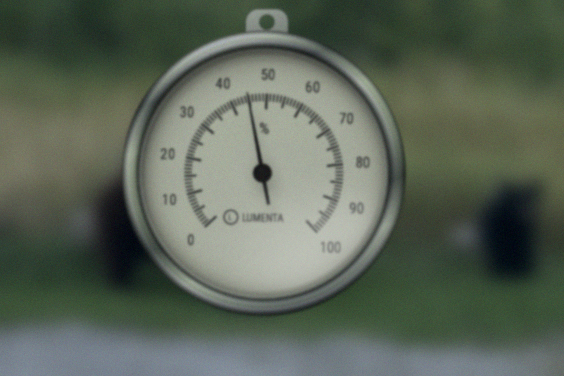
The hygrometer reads 45 %
